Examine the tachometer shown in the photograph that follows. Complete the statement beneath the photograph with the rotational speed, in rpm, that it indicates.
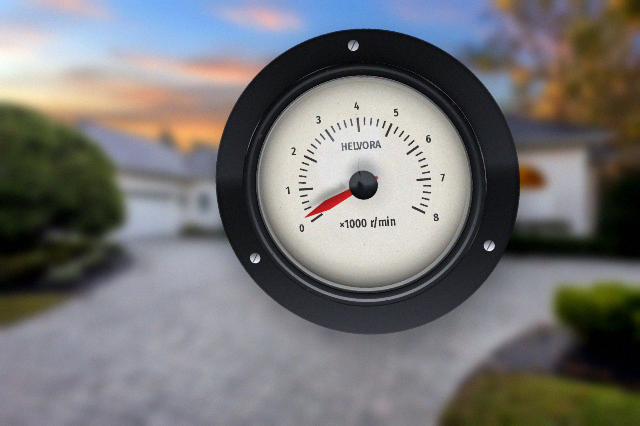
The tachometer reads 200 rpm
